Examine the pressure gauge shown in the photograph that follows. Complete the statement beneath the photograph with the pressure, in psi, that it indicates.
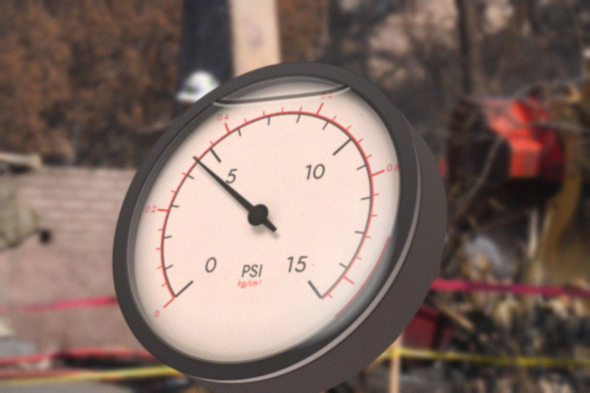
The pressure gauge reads 4.5 psi
